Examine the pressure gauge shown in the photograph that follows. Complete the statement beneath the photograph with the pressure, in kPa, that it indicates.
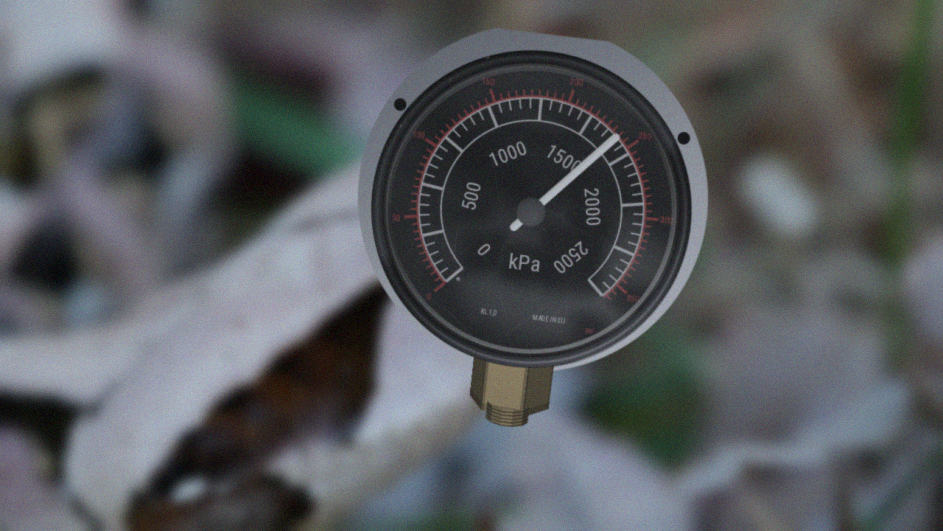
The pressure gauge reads 1650 kPa
